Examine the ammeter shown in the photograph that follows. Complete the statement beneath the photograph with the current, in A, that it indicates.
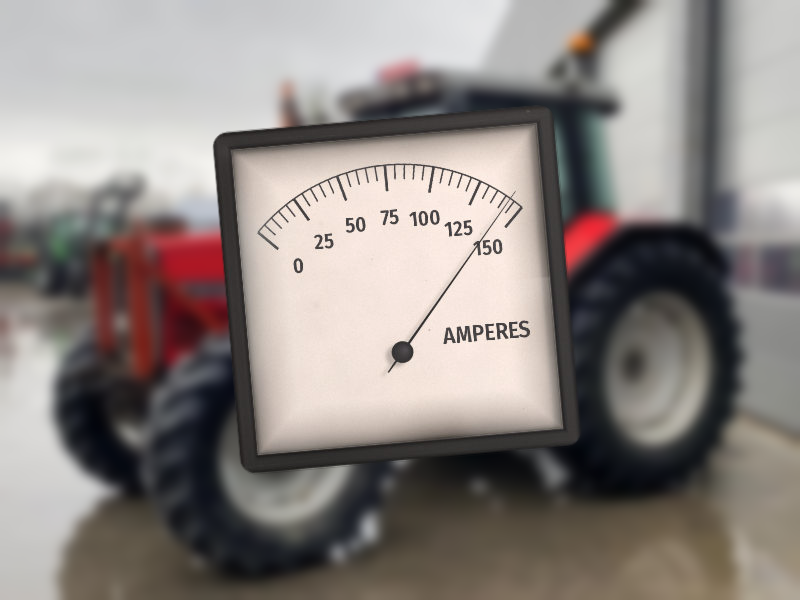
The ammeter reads 142.5 A
